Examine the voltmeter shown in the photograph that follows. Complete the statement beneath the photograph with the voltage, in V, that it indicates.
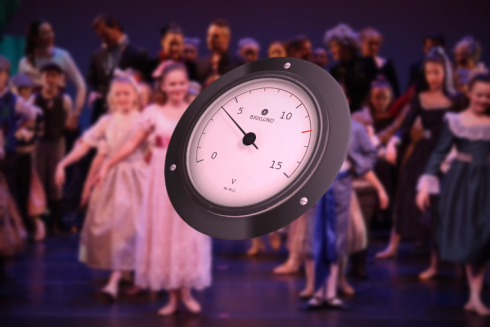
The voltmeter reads 4 V
